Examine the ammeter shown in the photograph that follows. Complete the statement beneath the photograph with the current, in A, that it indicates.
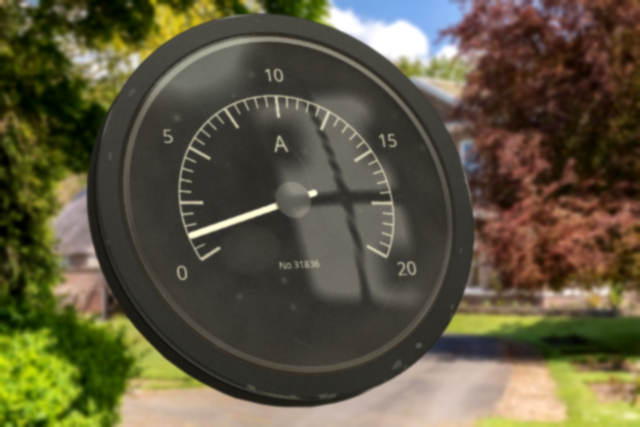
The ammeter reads 1 A
